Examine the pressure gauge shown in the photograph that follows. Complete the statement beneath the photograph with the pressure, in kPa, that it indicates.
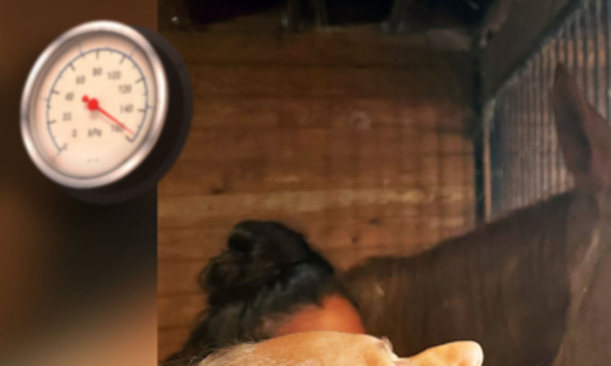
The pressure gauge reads 155 kPa
